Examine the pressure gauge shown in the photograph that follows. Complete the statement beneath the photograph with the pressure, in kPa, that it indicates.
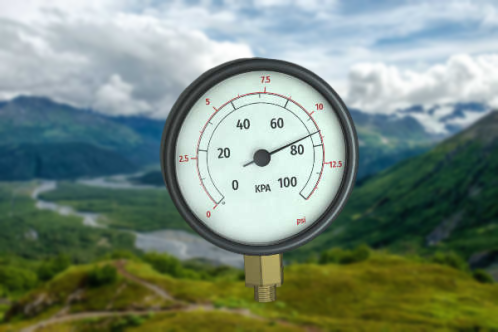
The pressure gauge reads 75 kPa
